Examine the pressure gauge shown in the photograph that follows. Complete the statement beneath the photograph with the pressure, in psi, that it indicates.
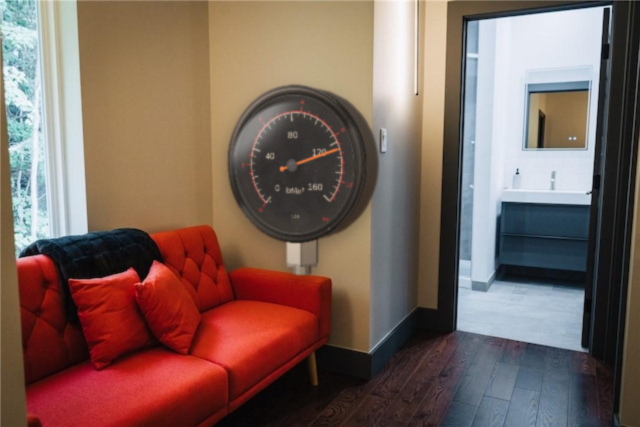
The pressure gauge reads 125 psi
